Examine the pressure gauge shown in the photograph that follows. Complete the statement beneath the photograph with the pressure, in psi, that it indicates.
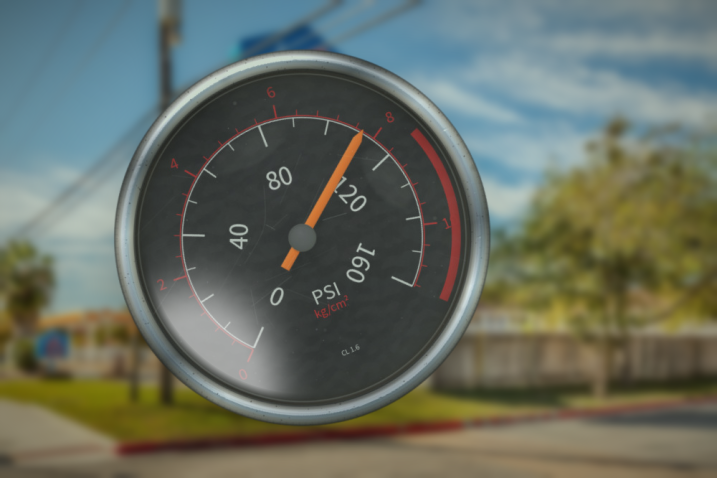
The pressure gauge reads 110 psi
